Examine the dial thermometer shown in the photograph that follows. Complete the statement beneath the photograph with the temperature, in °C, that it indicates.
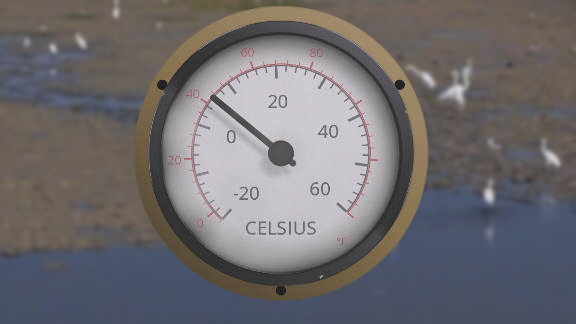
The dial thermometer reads 6 °C
